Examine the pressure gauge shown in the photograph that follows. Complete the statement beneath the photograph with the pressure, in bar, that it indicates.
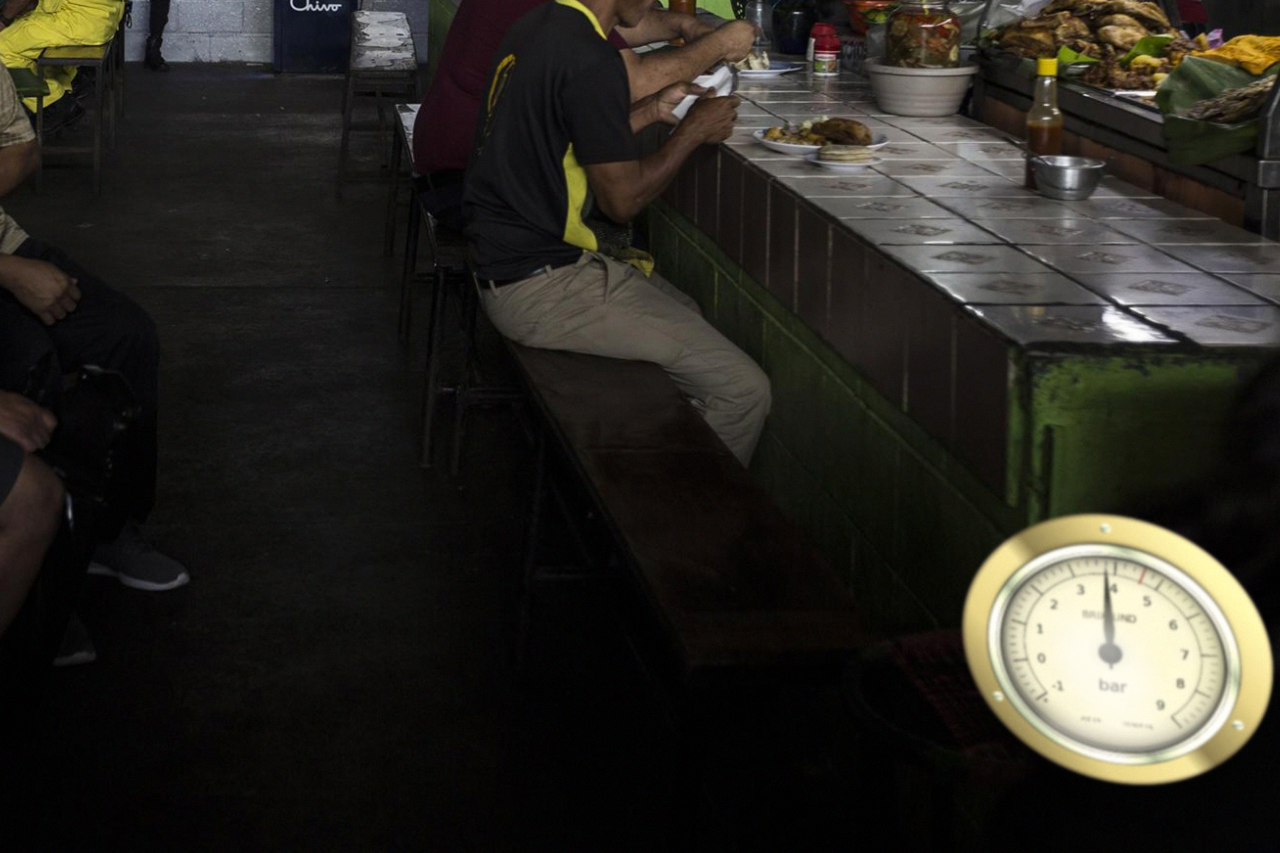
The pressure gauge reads 3.8 bar
